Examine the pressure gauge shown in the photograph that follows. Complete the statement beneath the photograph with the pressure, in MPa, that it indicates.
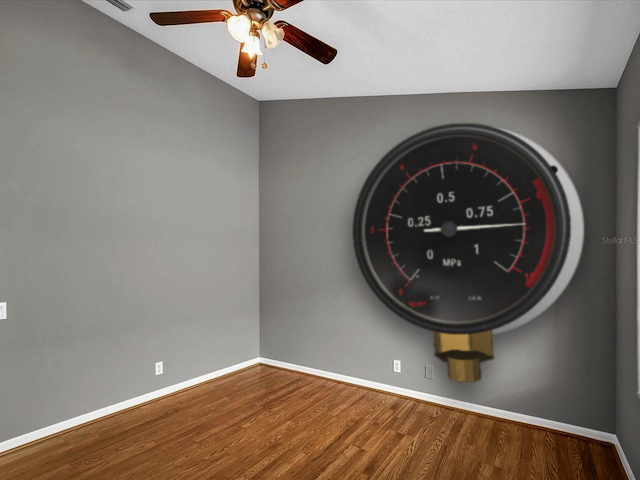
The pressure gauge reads 0.85 MPa
